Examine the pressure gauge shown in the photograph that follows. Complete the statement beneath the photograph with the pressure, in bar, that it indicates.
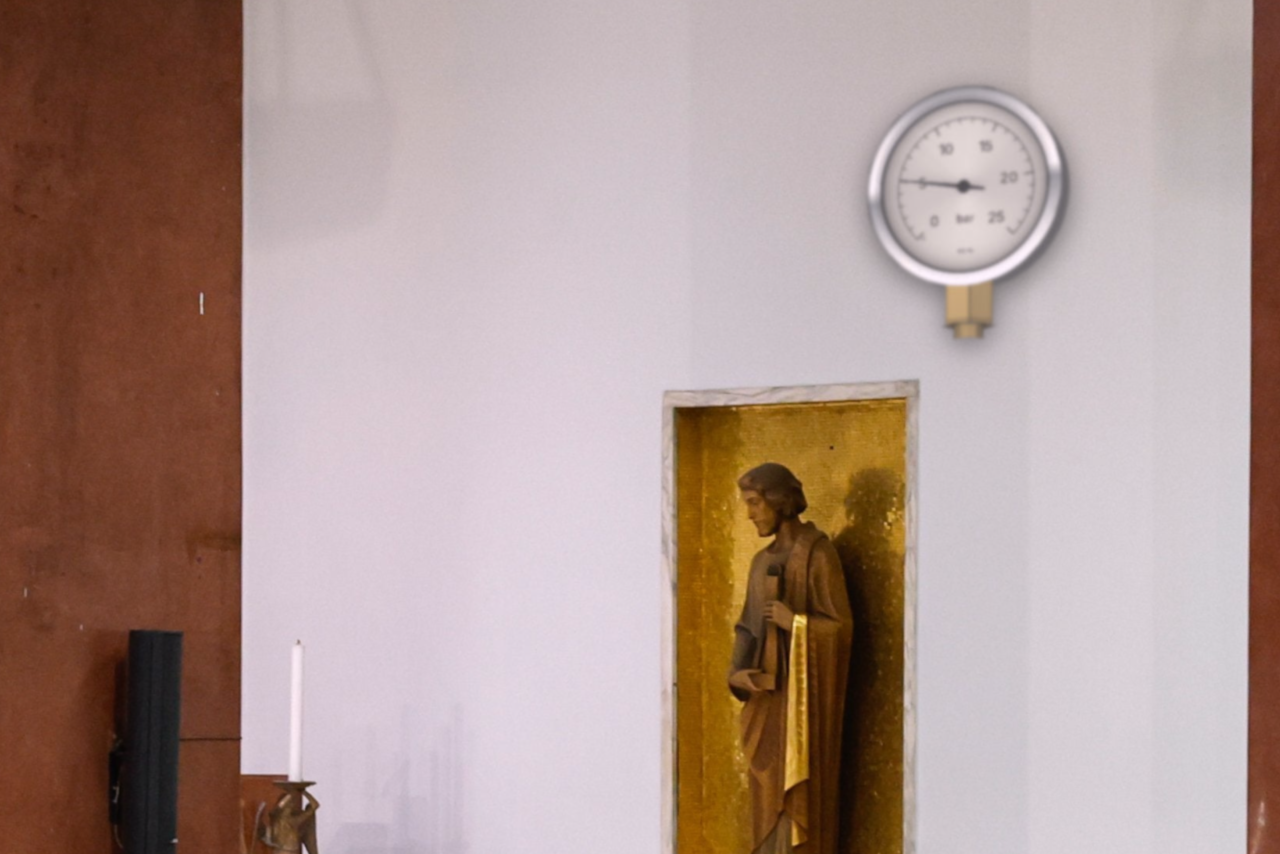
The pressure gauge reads 5 bar
